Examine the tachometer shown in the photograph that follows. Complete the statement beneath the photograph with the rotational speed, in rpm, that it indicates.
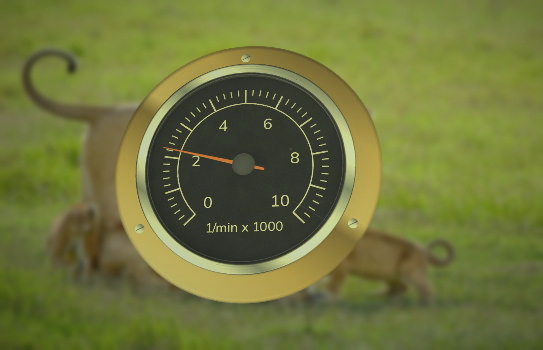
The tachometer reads 2200 rpm
